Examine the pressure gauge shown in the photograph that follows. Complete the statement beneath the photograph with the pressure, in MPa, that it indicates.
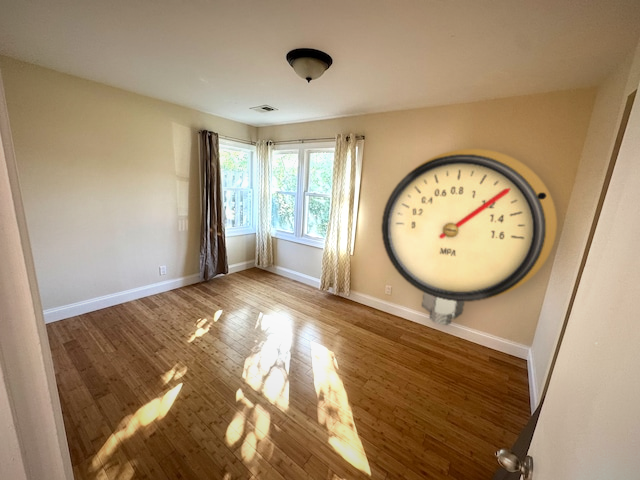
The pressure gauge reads 1.2 MPa
